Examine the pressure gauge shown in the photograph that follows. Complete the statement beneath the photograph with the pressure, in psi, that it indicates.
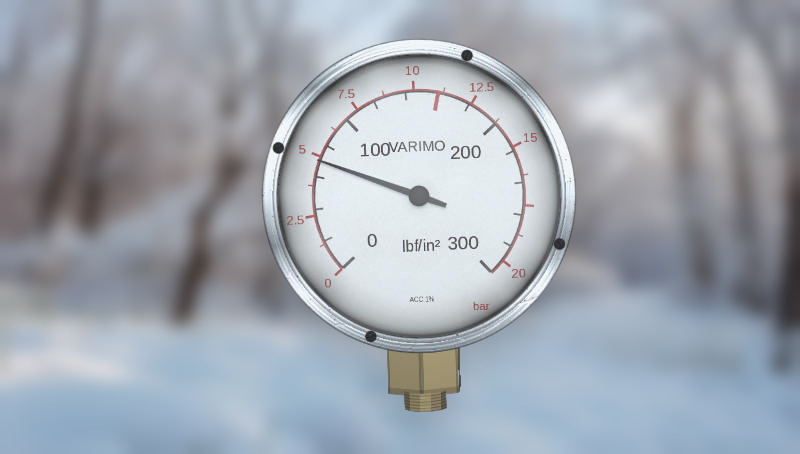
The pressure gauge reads 70 psi
